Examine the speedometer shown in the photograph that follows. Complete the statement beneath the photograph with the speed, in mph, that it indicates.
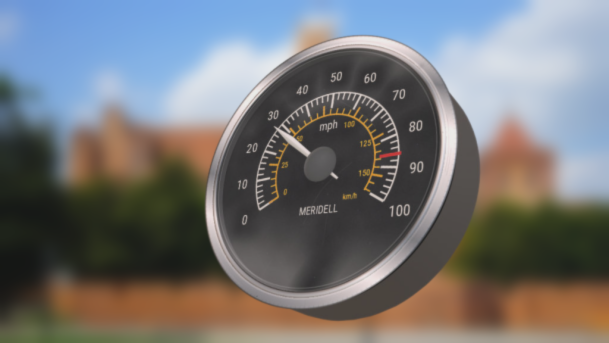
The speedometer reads 28 mph
